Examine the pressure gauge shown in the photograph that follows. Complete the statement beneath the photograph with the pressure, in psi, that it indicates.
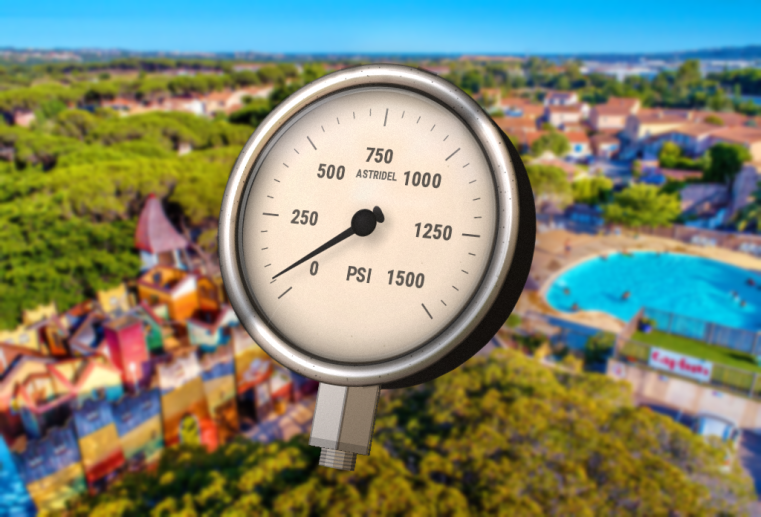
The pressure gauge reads 50 psi
